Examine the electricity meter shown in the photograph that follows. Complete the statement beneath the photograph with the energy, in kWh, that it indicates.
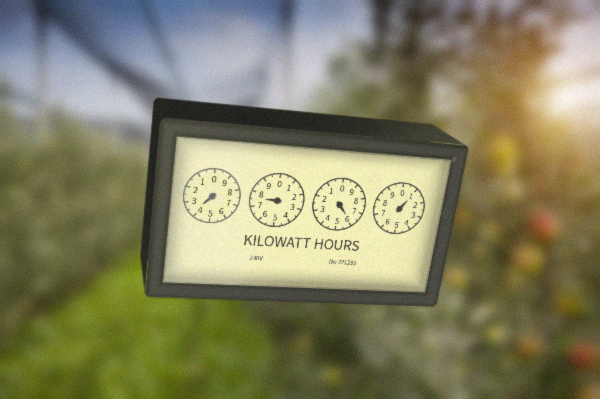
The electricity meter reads 3761 kWh
